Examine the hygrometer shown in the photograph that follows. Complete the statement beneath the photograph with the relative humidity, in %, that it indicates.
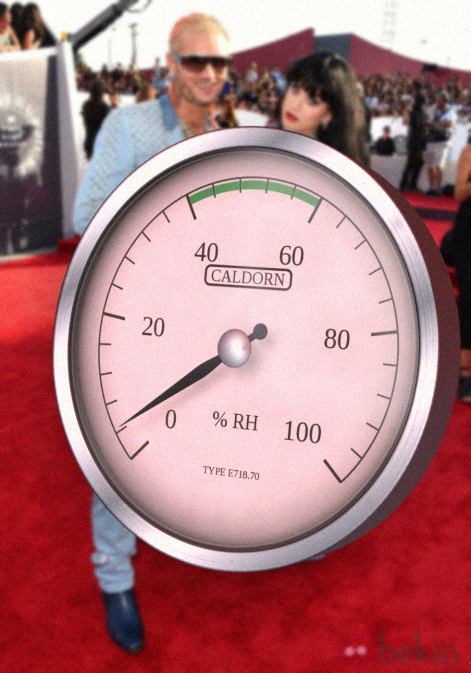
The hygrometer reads 4 %
